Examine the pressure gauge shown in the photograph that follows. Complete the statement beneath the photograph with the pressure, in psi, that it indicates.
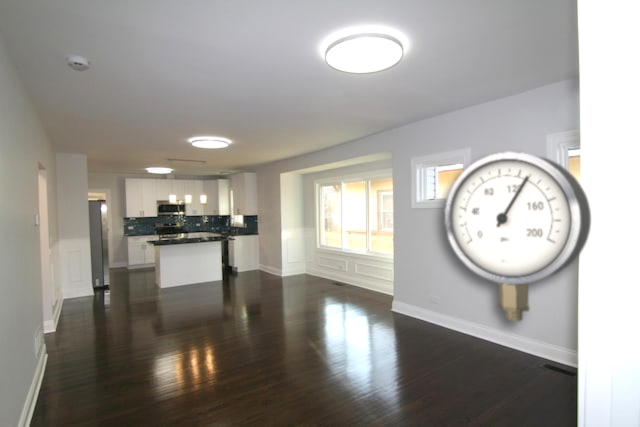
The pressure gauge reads 130 psi
